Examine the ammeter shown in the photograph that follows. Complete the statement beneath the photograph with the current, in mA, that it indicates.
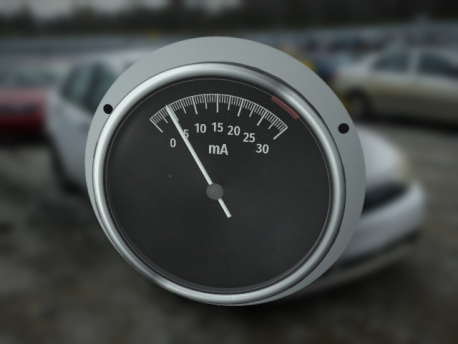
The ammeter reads 5 mA
